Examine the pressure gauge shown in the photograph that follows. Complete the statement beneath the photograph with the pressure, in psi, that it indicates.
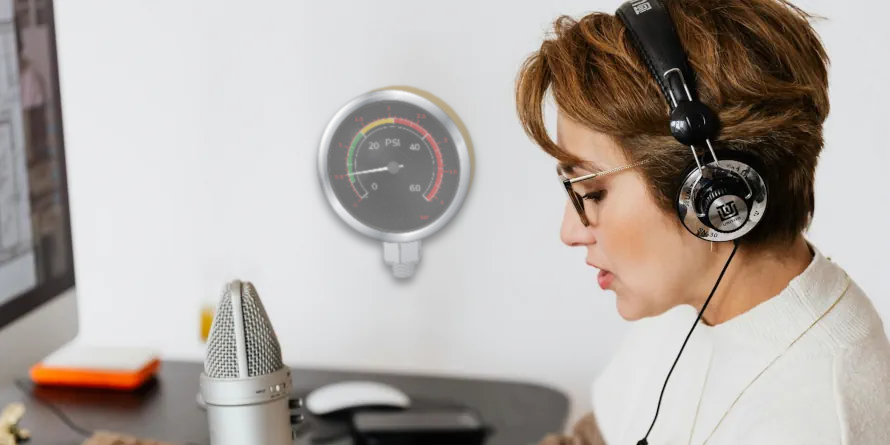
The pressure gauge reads 7.5 psi
